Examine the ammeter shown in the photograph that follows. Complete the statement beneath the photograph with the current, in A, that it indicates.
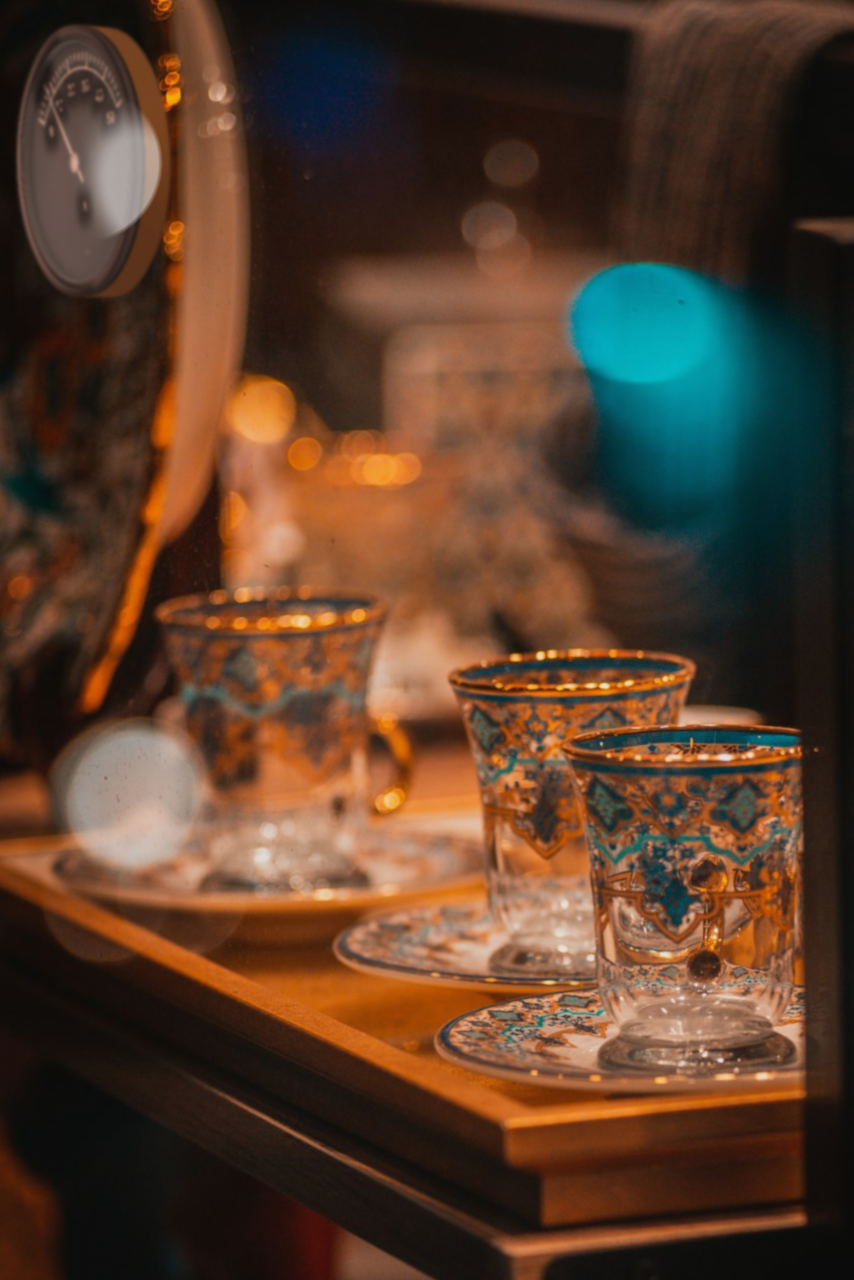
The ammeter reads 10 A
